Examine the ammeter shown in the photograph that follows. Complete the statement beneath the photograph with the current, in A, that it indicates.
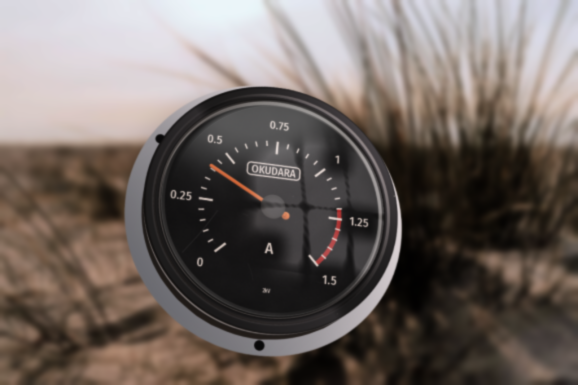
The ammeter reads 0.4 A
